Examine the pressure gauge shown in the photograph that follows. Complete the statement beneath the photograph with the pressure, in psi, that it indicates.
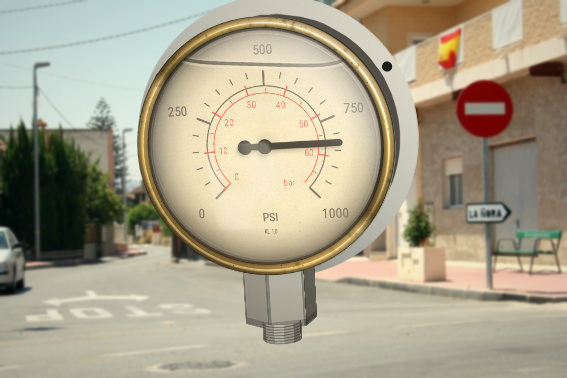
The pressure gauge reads 825 psi
